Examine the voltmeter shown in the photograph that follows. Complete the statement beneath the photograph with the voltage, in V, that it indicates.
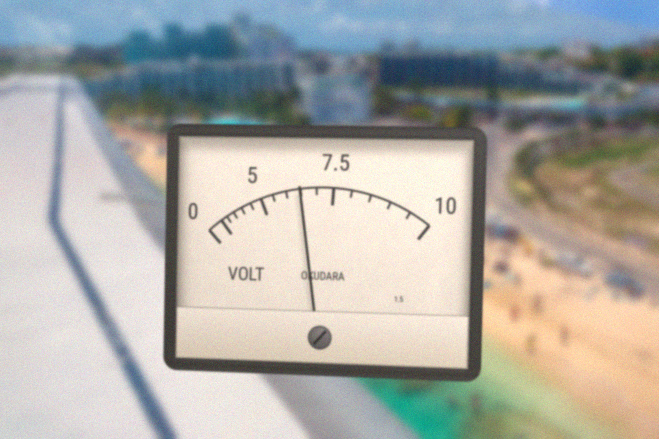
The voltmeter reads 6.5 V
